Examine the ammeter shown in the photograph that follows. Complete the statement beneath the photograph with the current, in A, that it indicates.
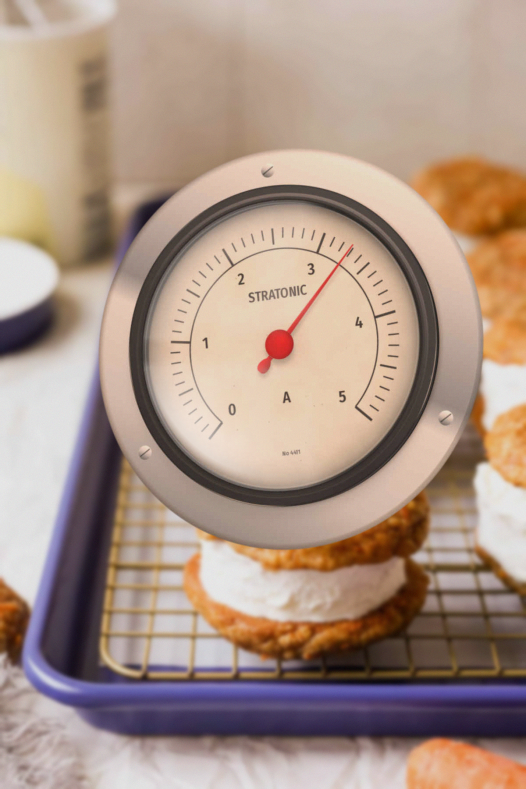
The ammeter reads 3.3 A
